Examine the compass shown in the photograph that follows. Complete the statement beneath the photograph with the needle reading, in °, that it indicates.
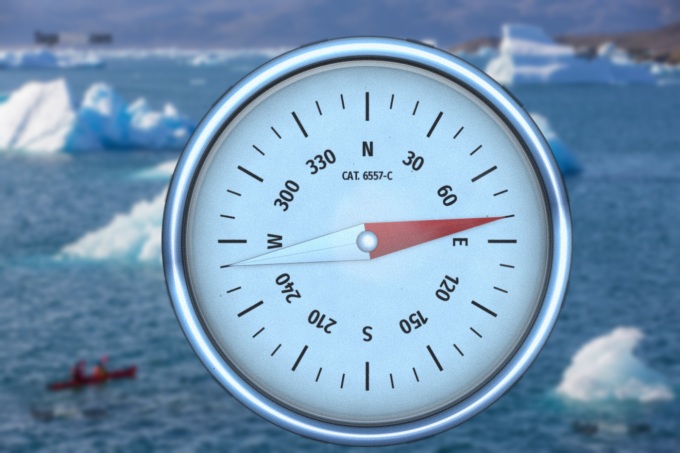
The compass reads 80 °
